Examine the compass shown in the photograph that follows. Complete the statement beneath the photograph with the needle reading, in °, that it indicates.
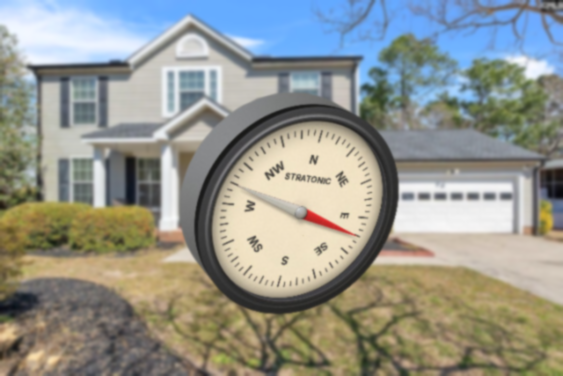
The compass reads 105 °
